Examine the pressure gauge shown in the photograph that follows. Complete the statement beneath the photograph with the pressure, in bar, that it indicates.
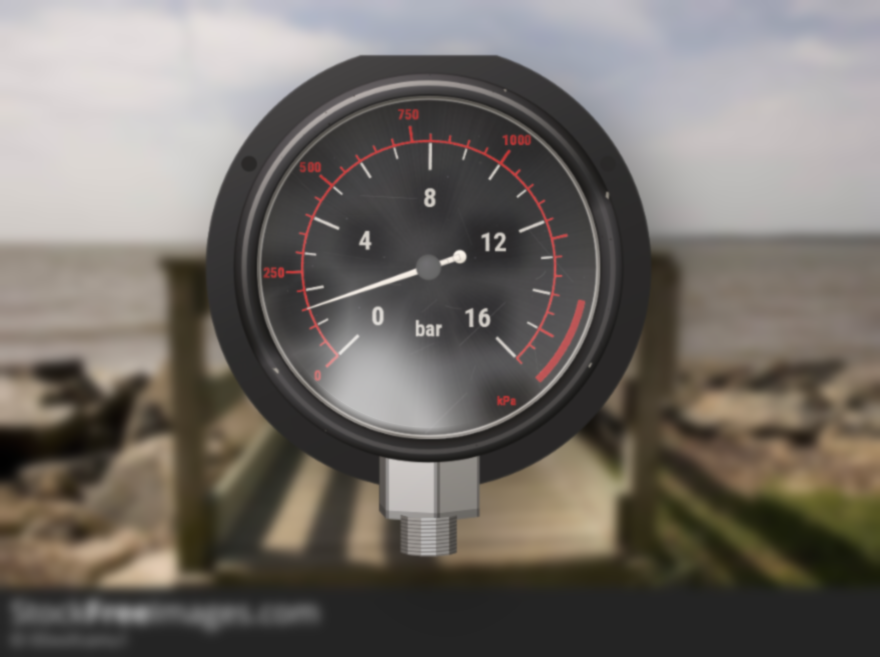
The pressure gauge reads 1.5 bar
